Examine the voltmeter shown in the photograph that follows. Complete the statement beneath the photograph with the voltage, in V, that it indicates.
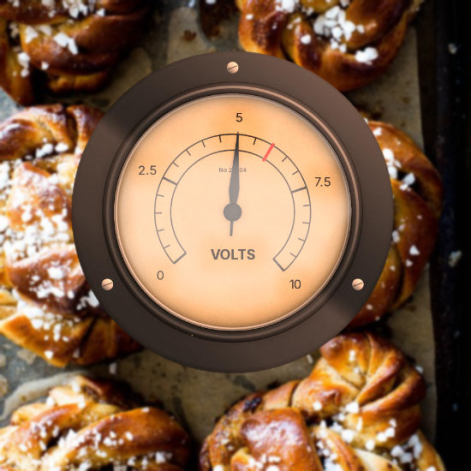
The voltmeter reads 5 V
